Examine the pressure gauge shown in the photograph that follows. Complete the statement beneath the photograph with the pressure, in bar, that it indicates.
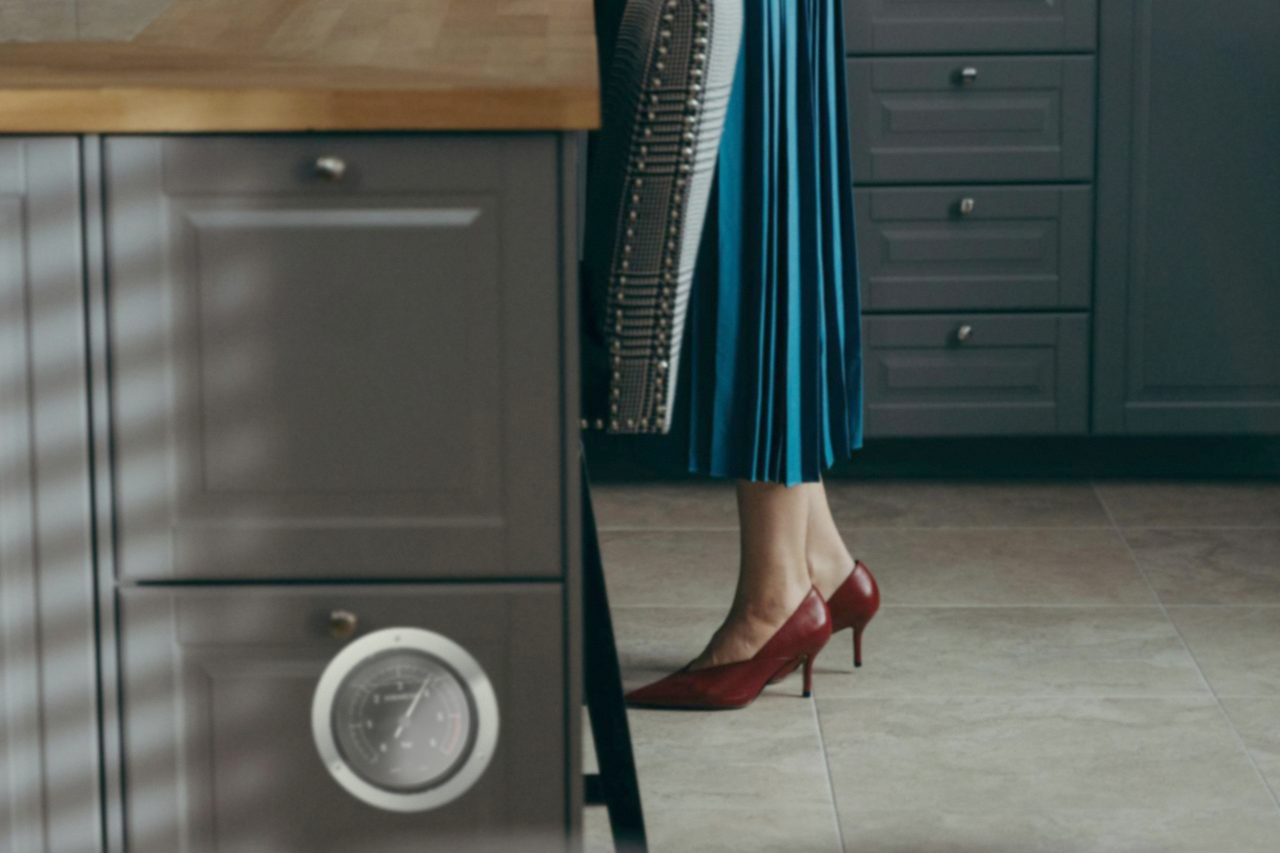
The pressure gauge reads 3.8 bar
